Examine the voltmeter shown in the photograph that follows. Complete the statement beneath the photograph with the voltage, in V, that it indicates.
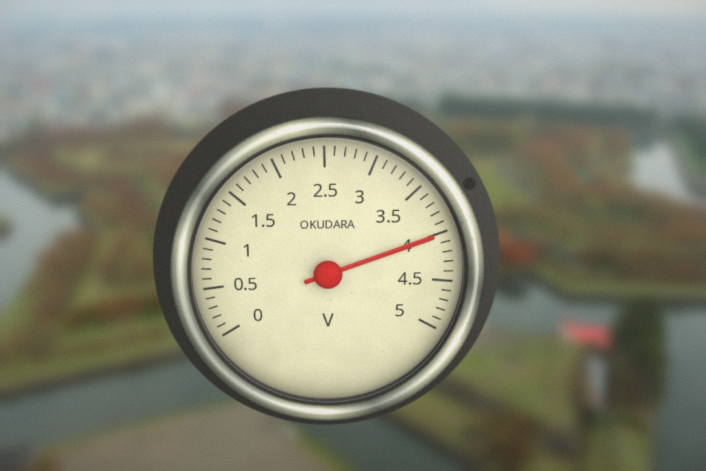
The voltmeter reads 4 V
